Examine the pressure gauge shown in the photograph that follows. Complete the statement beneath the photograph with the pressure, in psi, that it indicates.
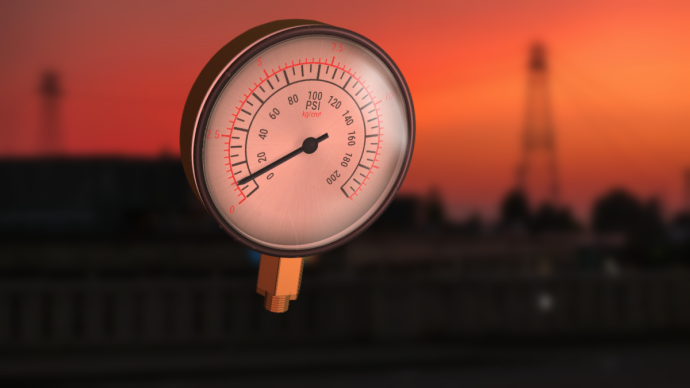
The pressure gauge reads 10 psi
